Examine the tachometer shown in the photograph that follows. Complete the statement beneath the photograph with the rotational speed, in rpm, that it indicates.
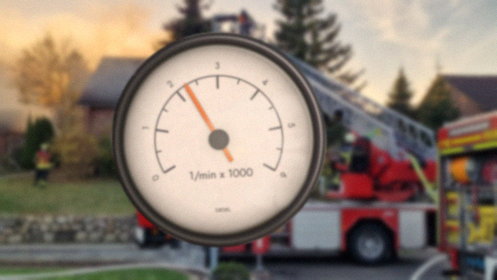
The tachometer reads 2250 rpm
